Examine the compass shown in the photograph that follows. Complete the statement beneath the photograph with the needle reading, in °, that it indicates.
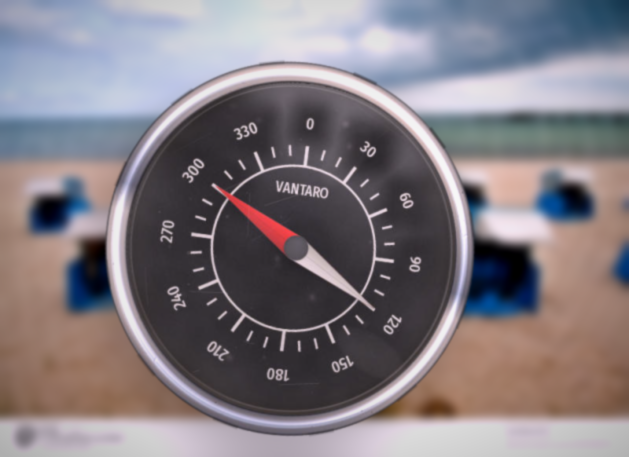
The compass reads 300 °
